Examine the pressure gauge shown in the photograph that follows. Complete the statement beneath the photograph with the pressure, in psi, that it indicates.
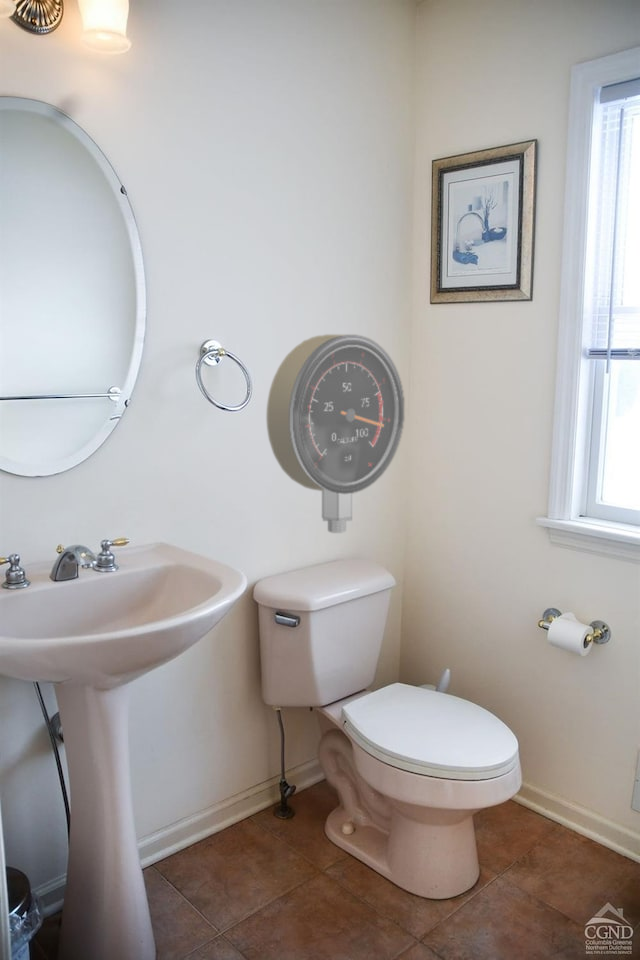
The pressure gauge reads 90 psi
